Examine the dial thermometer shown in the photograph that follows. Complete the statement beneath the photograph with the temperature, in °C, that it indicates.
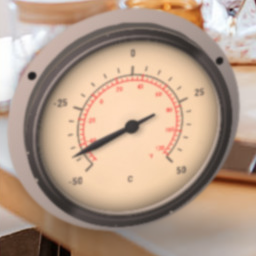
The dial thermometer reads -42.5 °C
